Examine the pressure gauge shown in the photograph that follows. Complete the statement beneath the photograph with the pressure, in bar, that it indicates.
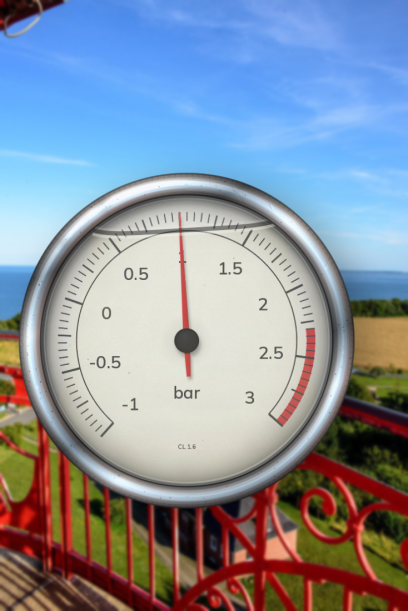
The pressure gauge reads 1 bar
